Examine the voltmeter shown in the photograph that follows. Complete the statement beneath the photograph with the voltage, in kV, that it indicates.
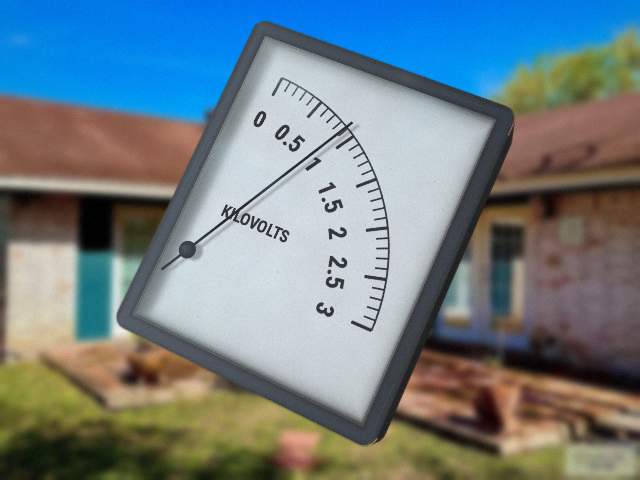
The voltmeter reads 0.9 kV
